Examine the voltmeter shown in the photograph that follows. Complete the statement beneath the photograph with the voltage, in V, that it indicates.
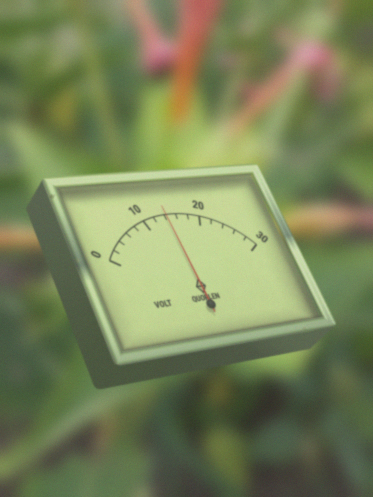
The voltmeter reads 14 V
